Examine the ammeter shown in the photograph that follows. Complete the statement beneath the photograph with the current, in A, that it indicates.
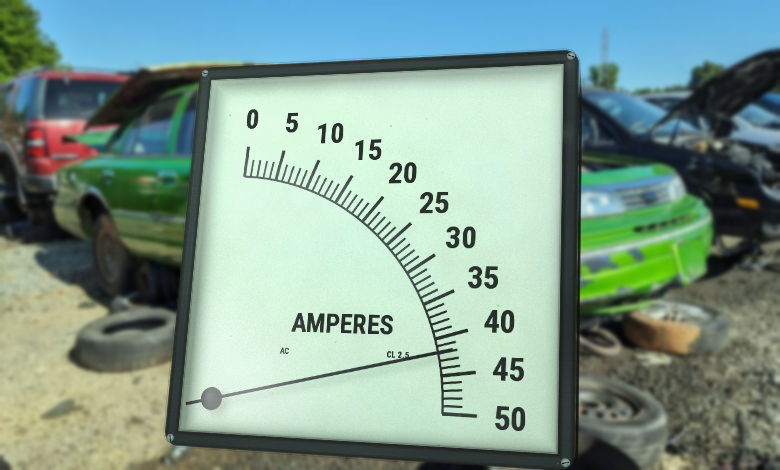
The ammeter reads 42 A
